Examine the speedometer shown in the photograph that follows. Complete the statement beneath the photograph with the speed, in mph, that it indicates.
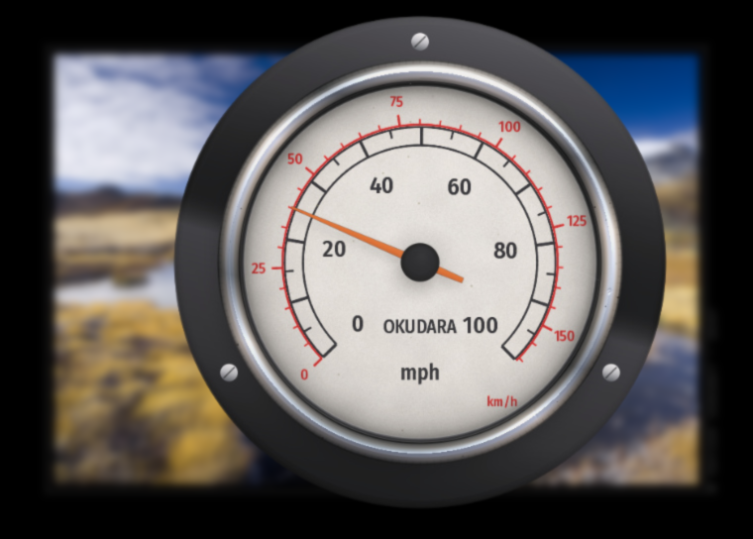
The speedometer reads 25 mph
